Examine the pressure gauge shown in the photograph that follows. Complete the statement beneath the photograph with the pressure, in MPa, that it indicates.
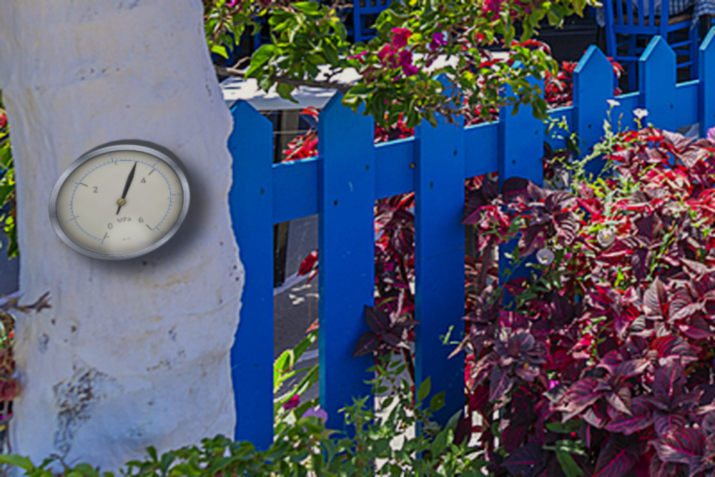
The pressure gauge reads 3.5 MPa
